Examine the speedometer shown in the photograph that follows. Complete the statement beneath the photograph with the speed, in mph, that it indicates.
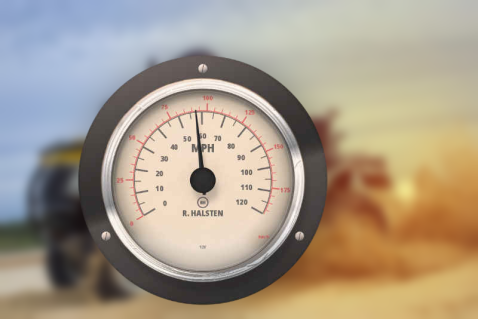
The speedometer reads 57.5 mph
